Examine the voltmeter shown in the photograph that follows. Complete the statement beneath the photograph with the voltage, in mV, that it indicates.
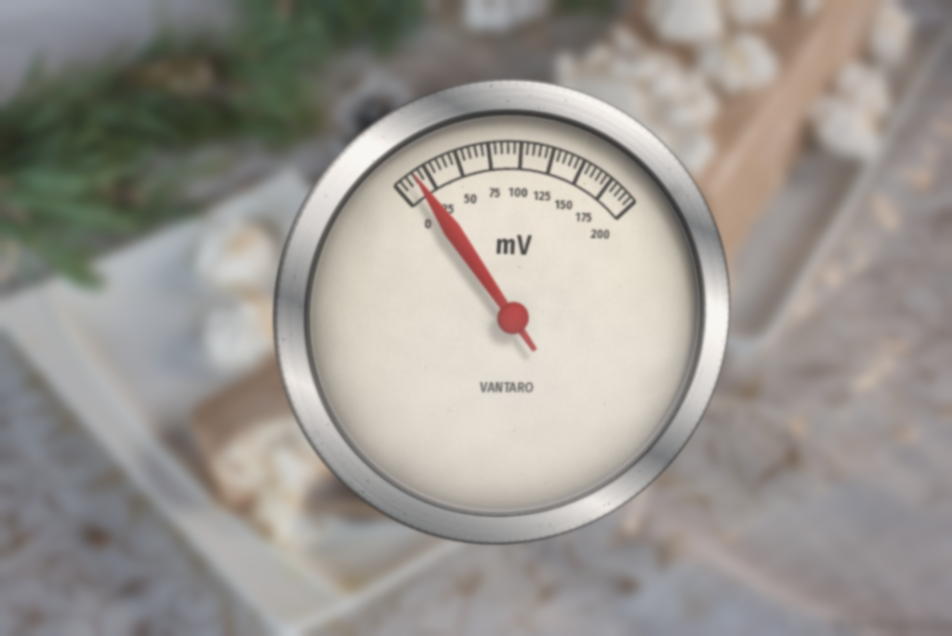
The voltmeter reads 15 mV
